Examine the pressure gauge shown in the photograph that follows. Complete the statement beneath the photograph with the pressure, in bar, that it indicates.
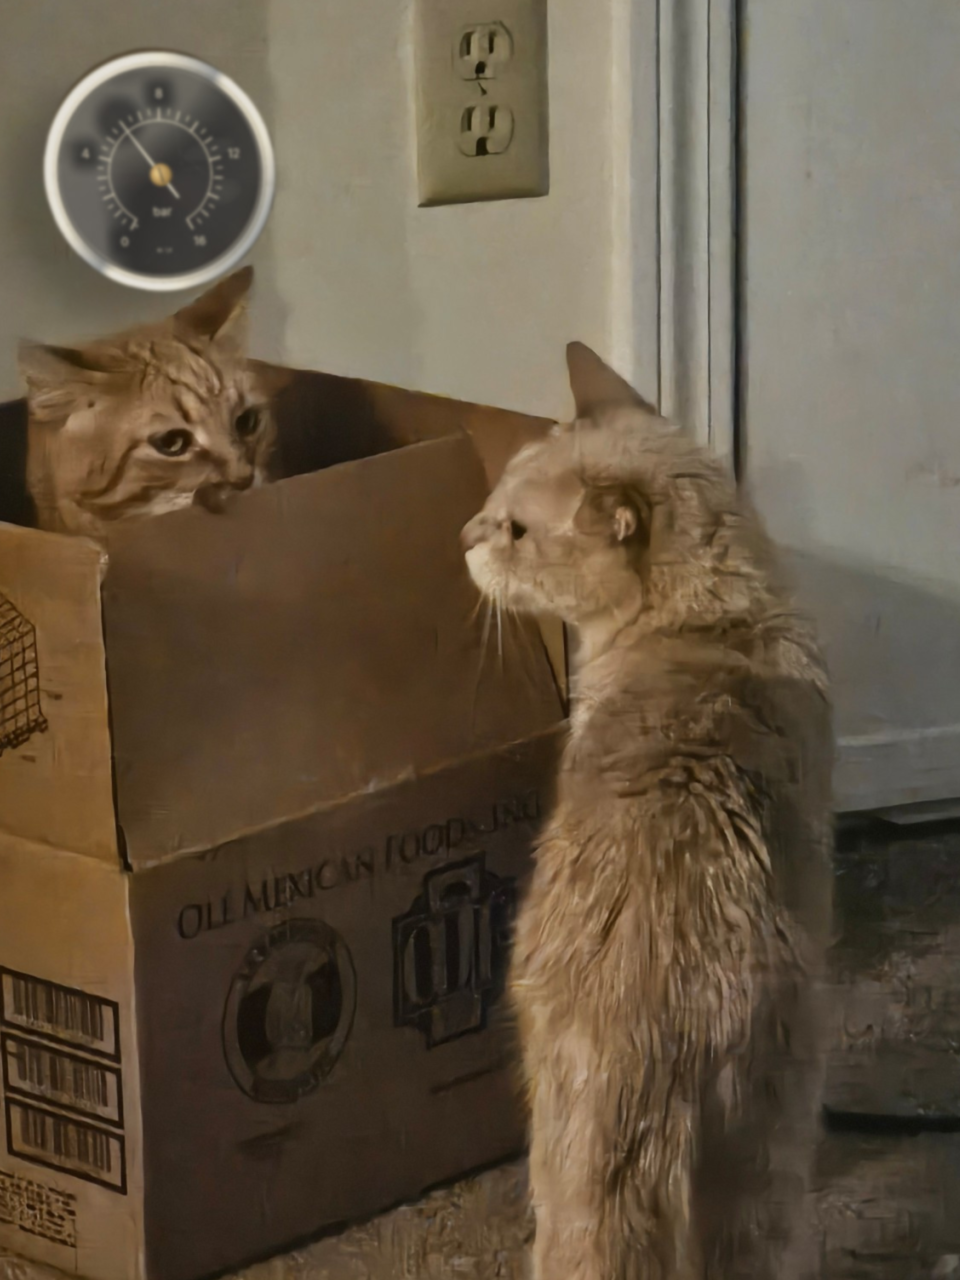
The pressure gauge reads 6 bar
